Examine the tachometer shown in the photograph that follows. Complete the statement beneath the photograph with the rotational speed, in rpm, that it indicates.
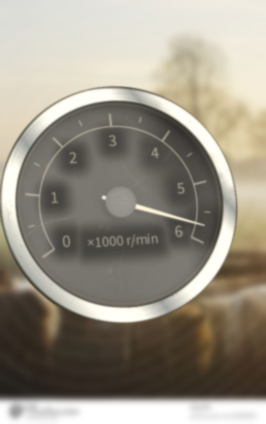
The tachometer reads 5750 rpm
